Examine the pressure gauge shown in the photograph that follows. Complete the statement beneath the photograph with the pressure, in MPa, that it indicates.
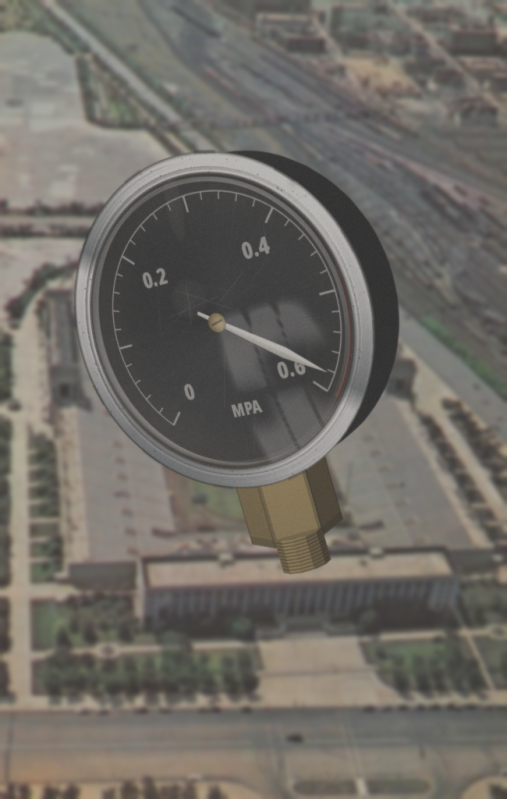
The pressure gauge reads 0.58 MPa
